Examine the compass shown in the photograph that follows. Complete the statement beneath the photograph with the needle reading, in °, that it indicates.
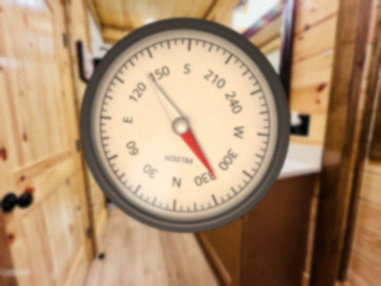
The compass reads 320 °
